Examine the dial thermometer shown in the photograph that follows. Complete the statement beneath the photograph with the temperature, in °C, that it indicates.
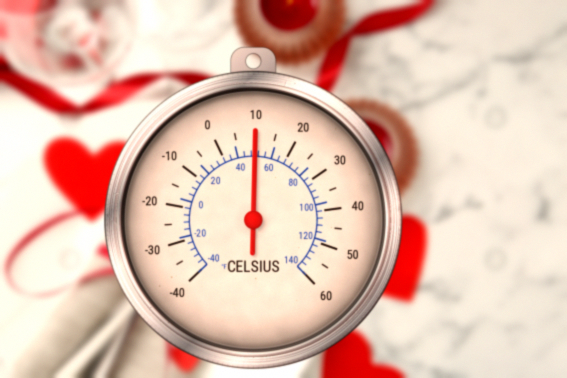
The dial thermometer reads 10 °C
